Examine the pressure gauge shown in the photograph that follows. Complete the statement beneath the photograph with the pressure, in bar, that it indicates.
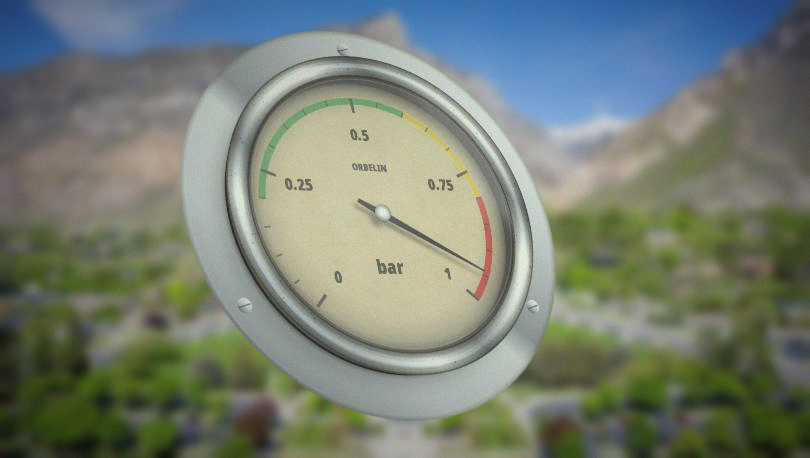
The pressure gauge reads 0.95 bar
